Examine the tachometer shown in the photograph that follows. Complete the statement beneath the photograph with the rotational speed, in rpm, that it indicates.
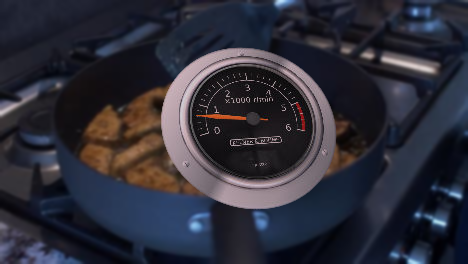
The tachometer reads 600 rpm
